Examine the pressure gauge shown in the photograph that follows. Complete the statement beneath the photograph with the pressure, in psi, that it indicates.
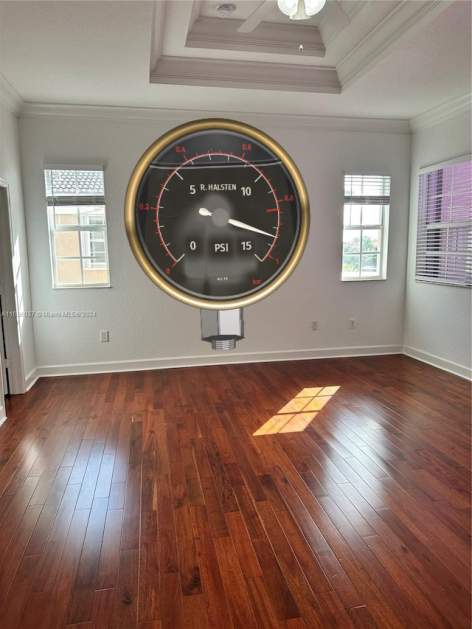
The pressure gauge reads 13.5 psi
